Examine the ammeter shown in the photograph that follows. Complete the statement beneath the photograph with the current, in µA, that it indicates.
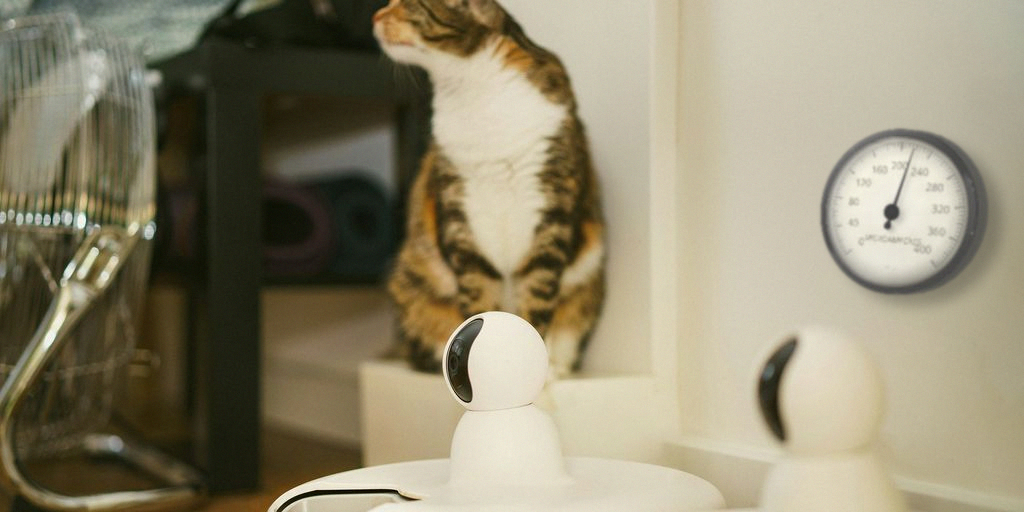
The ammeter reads 220 µA
